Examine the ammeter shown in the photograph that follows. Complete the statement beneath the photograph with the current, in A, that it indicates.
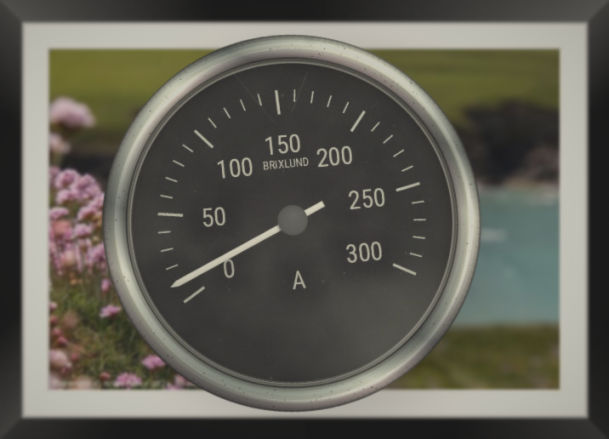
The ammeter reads 10 A
